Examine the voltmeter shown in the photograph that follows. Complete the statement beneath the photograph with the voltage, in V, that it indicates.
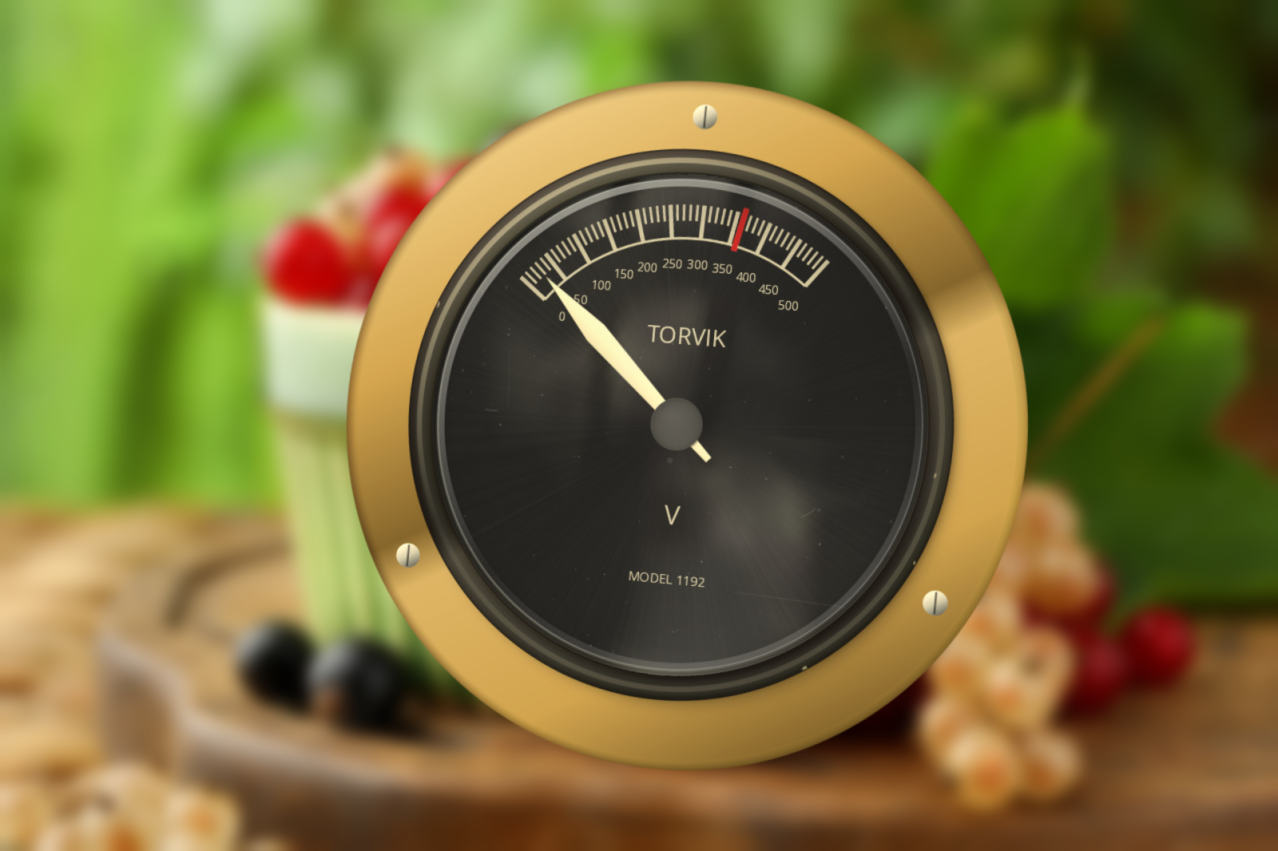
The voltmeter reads 30 V
